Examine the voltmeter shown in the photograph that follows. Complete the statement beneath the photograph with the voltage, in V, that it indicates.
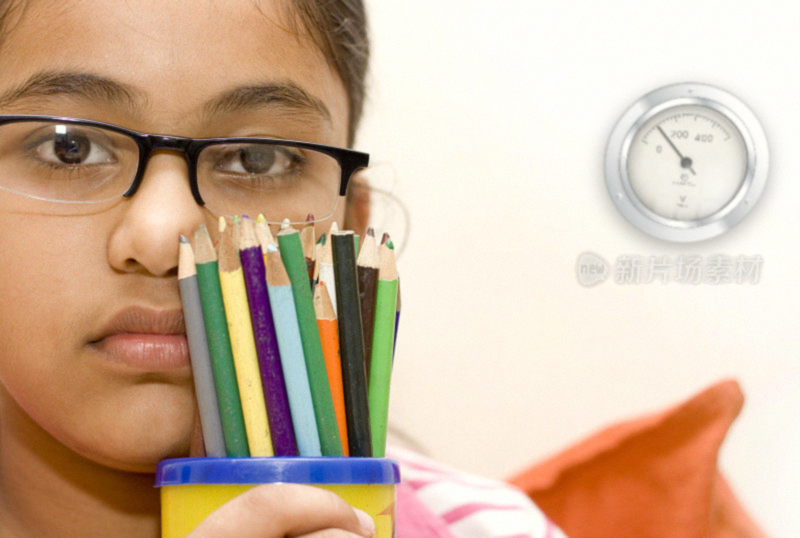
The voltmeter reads 100 V
